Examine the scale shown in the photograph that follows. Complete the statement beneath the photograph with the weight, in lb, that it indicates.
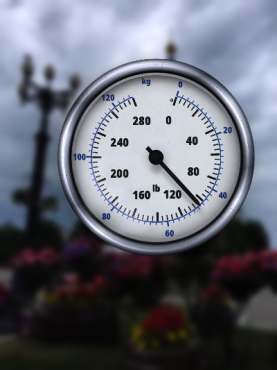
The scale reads 104 lb
